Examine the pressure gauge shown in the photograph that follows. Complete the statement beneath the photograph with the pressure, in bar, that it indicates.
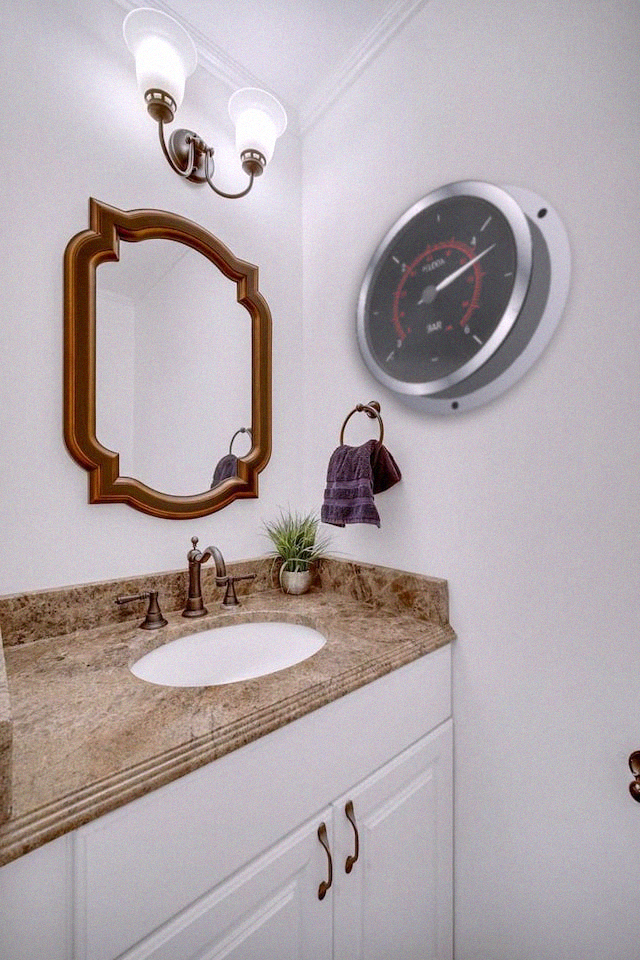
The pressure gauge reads 4.5 bar
